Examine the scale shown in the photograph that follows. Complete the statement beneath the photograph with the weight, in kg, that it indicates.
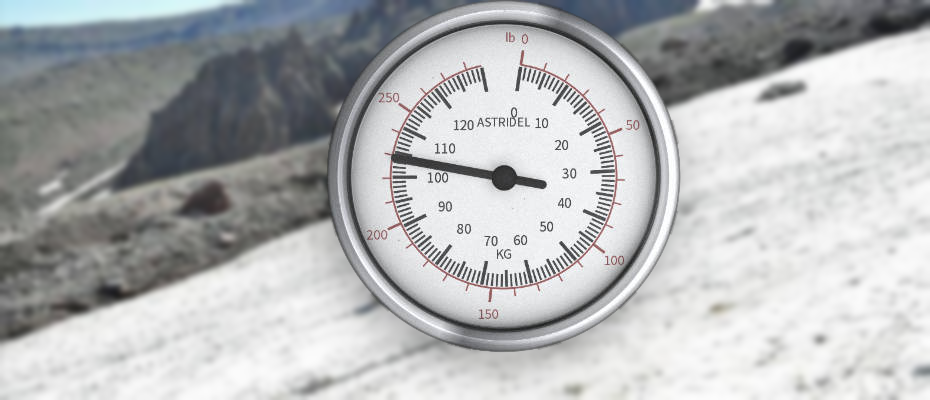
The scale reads 104 kg
